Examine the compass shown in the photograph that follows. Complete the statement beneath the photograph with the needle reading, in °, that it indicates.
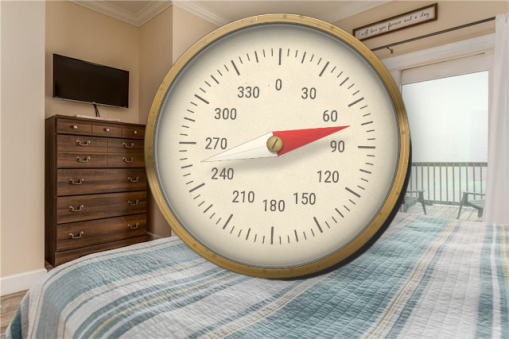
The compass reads 75 °
